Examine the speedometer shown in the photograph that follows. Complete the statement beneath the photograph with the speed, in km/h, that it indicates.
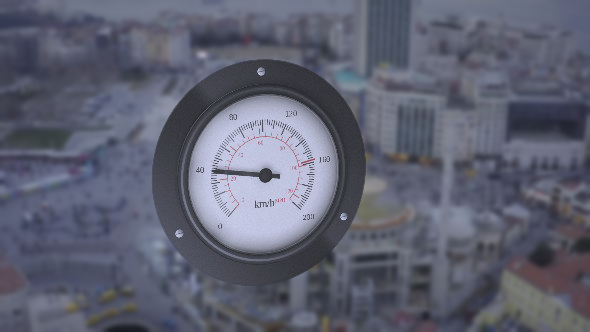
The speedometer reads 40 km/h
